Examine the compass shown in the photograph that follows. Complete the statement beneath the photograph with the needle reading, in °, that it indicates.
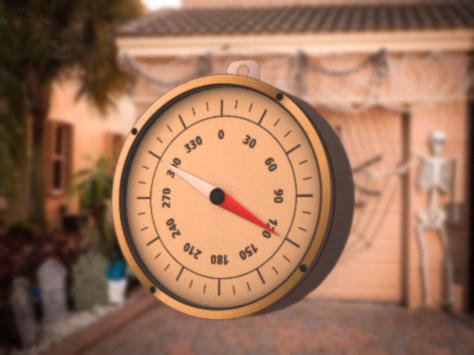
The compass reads 120 °
